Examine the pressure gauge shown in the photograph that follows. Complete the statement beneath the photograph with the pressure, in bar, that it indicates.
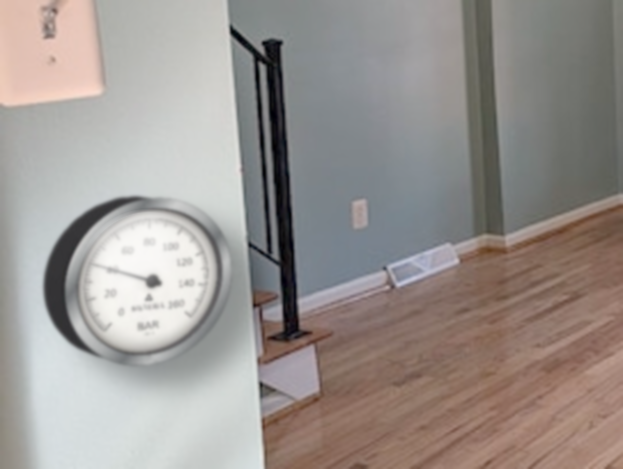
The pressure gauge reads 40 bar
